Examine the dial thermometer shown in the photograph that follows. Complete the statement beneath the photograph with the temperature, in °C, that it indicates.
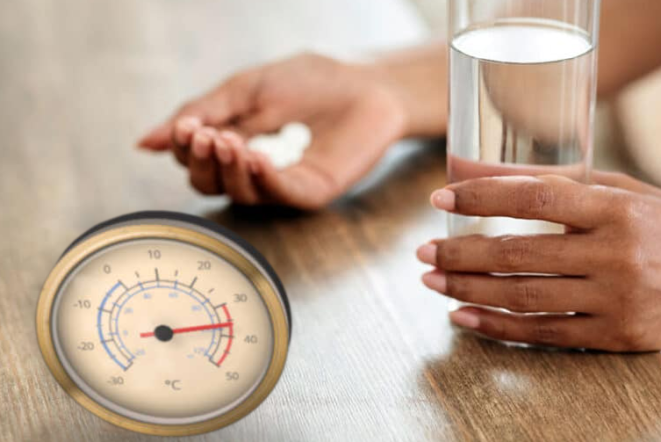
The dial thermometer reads 35 °C
